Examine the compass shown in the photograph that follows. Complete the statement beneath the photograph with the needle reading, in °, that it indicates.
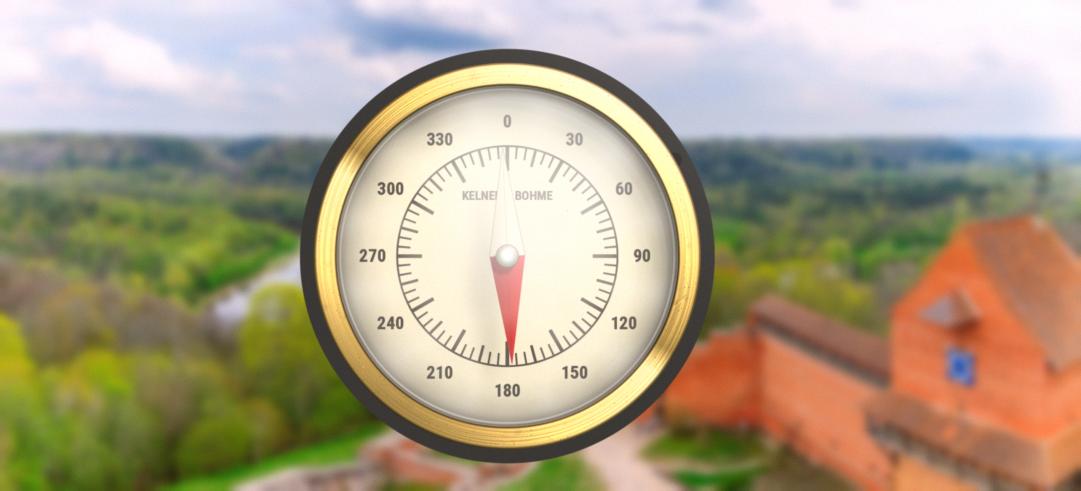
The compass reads 177.5 °
